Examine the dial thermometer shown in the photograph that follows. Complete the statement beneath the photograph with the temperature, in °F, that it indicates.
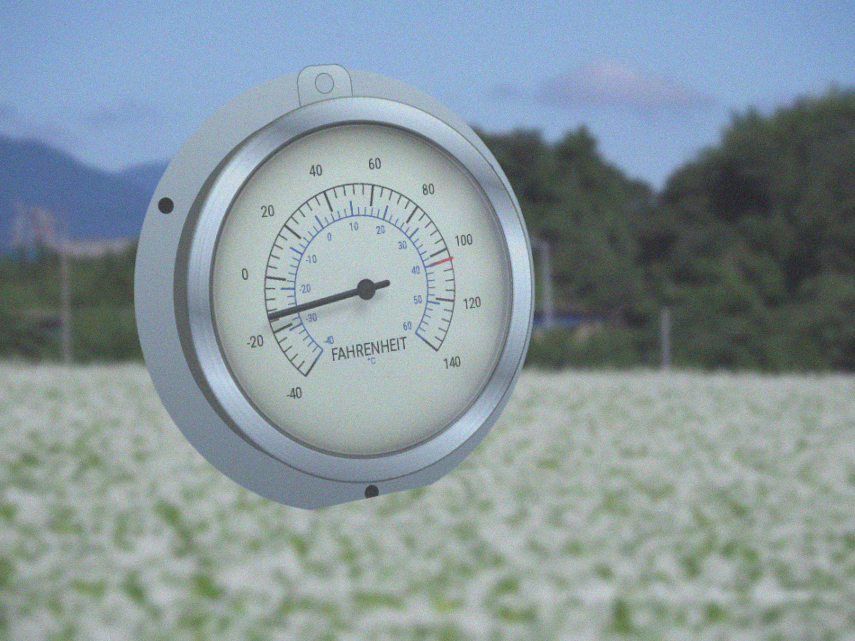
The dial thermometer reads -14 °F
